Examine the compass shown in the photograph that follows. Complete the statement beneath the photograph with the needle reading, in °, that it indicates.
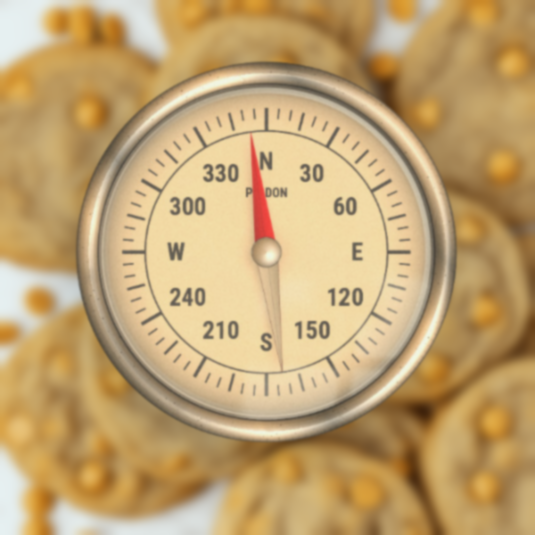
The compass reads 352.5 °
